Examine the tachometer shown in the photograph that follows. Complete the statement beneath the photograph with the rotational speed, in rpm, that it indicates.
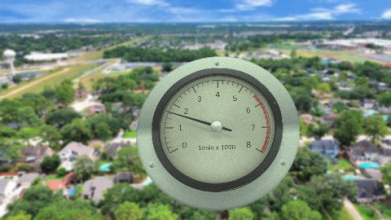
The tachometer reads 1600 rpm
